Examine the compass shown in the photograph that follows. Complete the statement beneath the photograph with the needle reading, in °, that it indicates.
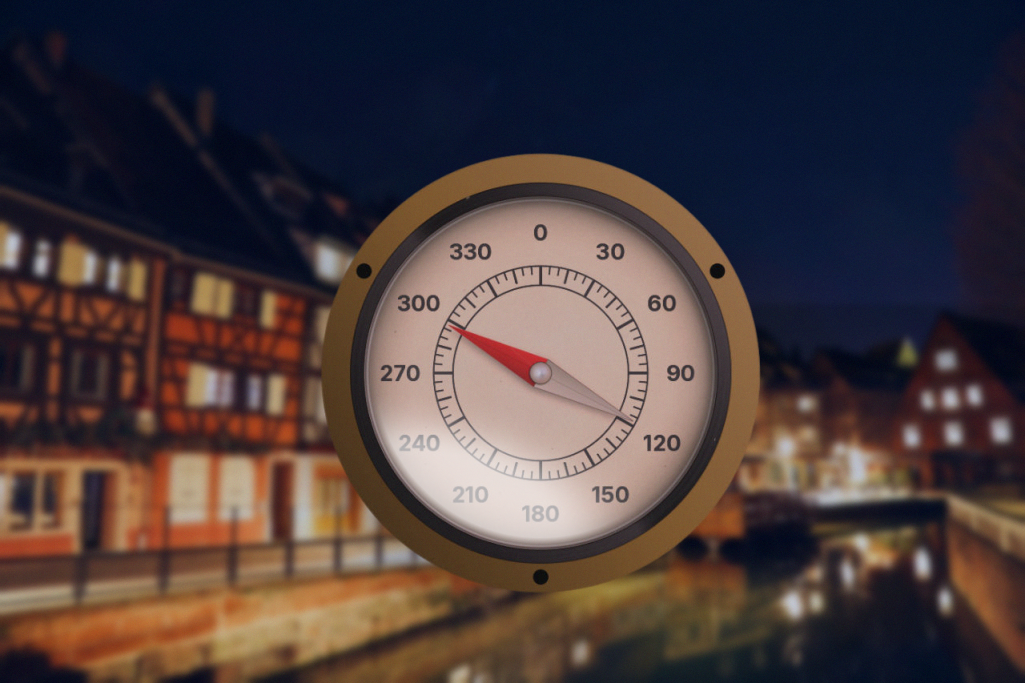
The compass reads 297.5 °
